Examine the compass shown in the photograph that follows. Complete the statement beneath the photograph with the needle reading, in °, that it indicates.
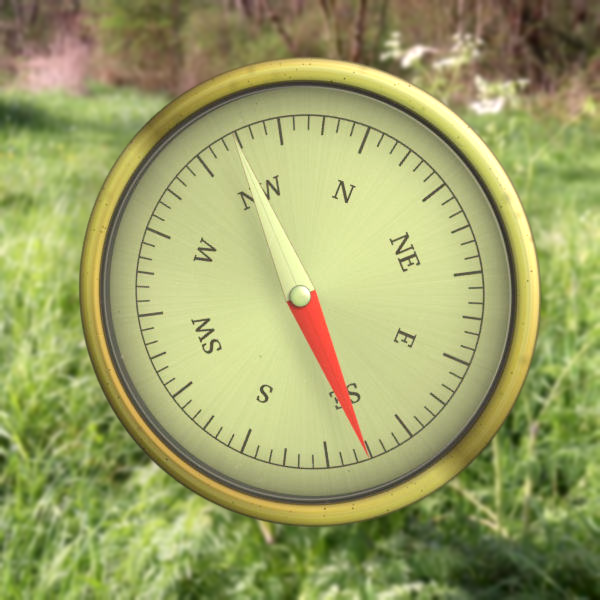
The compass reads 135 °
